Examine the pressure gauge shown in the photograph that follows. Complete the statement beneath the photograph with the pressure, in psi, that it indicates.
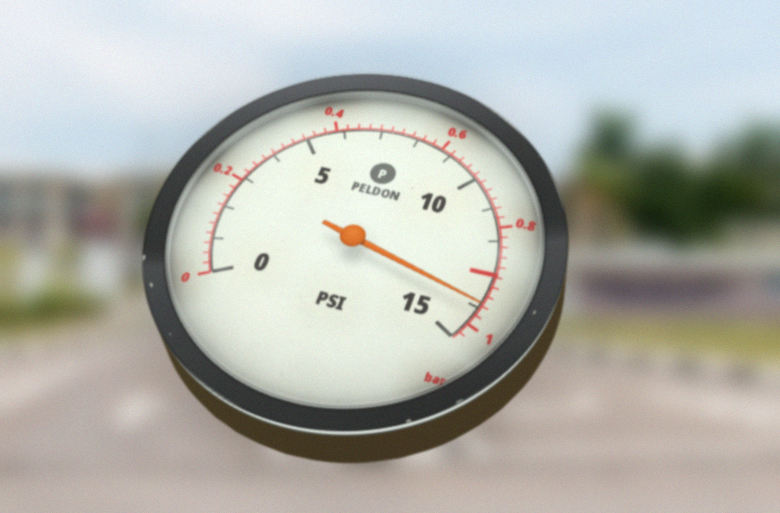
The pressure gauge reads 14 psi
